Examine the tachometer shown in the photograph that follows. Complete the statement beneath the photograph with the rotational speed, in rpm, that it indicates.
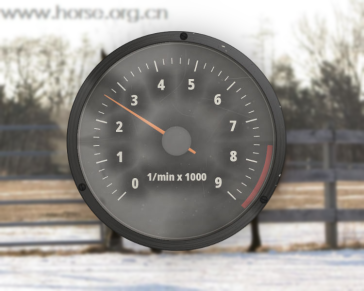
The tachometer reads 2600 rpm
